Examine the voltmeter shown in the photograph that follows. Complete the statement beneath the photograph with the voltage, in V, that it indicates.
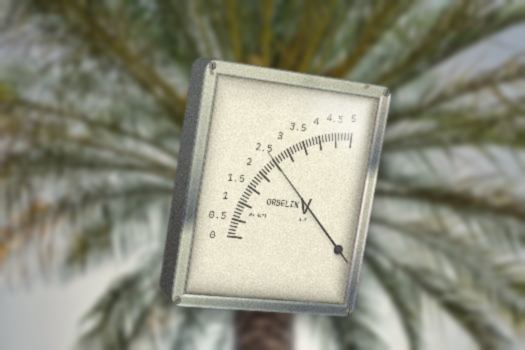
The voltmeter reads 2.5 V
